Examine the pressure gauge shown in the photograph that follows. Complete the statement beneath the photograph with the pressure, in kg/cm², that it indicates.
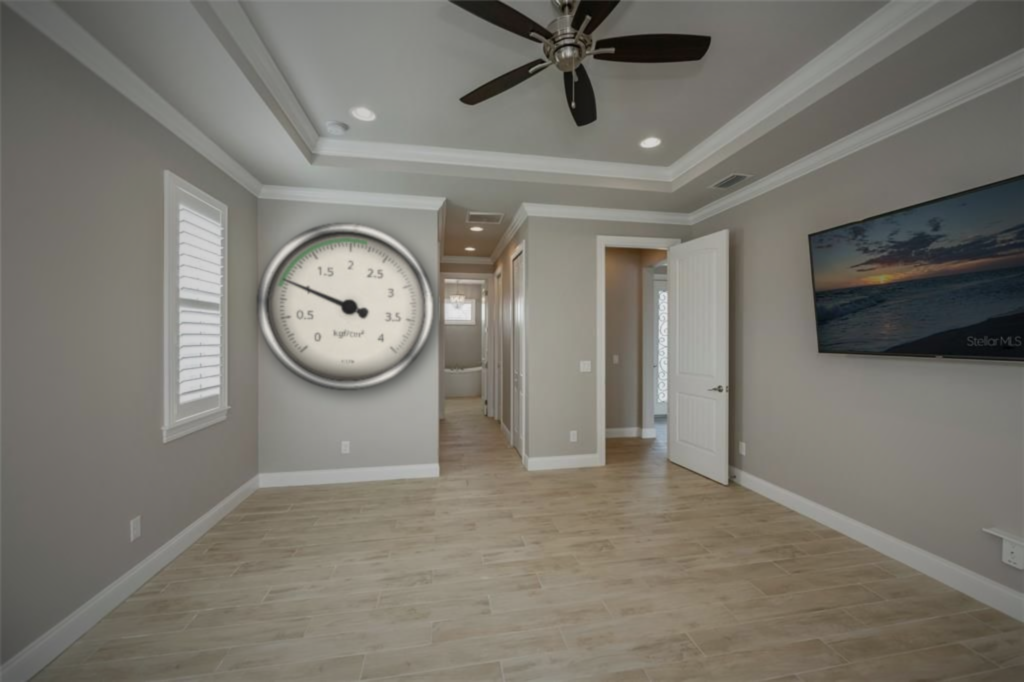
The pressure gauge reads 1 kg/cm²
